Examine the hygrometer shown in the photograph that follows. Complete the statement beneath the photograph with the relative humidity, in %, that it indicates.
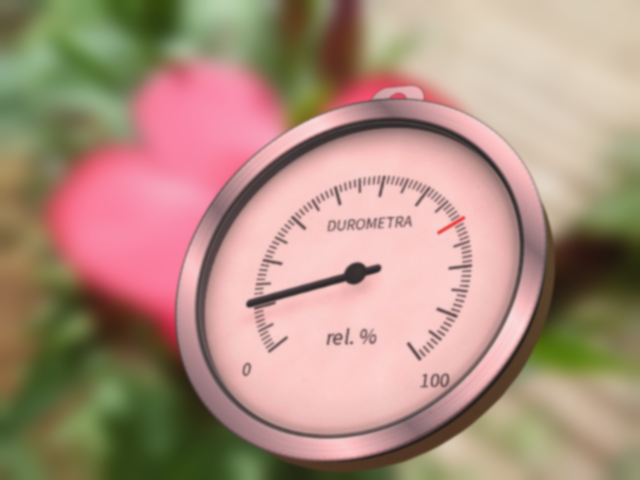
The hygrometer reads 10 %
